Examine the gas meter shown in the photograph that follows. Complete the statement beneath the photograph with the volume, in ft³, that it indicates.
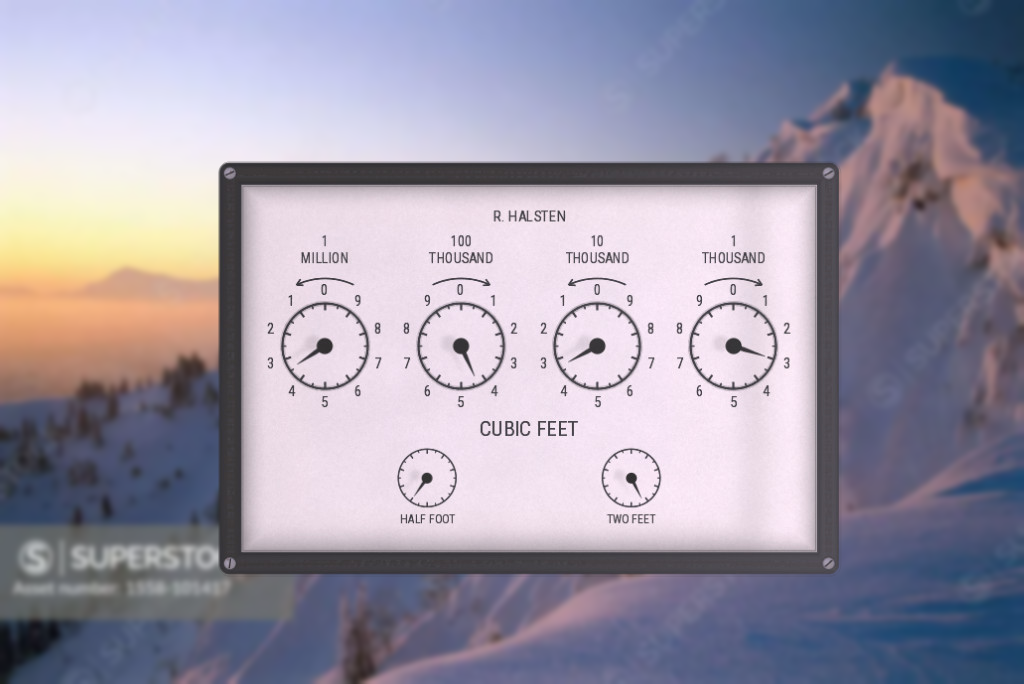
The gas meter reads 343300 ft³
